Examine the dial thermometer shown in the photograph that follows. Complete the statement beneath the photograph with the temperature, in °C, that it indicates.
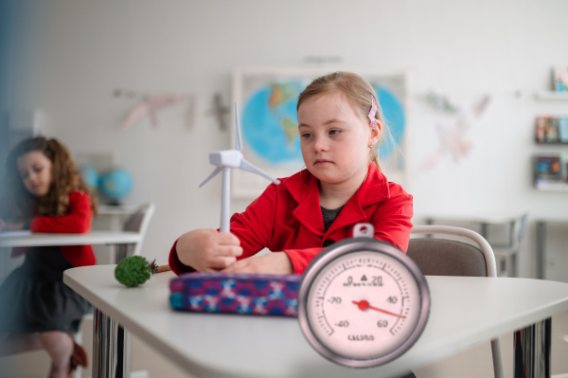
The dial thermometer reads 50 °C
